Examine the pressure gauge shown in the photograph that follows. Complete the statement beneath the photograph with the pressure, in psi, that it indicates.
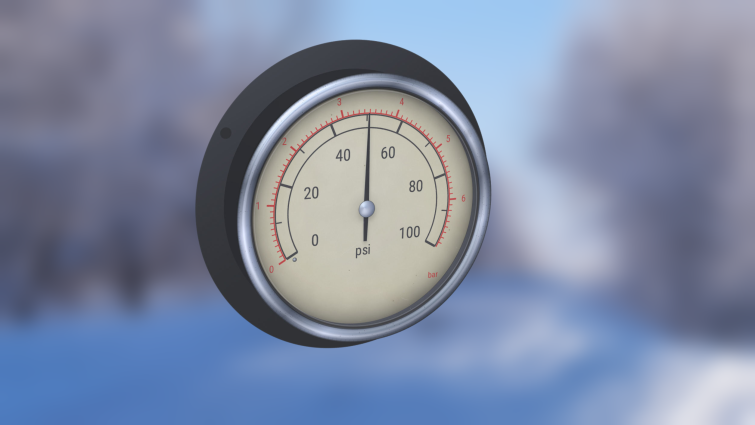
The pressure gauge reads 50 psi
